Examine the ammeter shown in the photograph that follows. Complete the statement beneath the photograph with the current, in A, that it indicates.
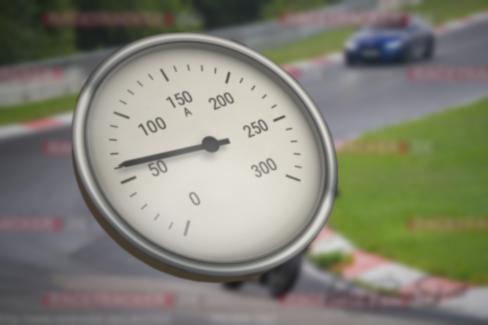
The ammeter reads 60 A
